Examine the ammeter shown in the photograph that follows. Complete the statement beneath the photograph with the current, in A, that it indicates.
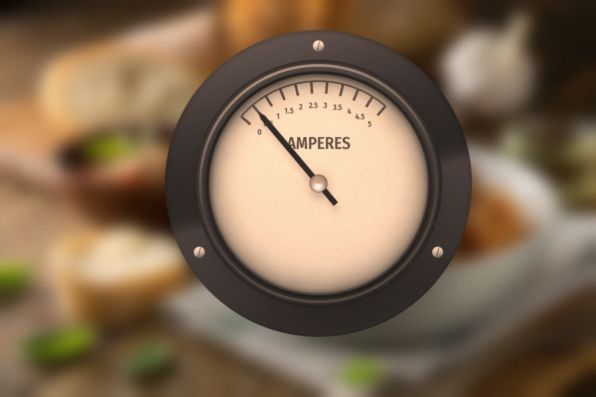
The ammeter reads 0.5 A
